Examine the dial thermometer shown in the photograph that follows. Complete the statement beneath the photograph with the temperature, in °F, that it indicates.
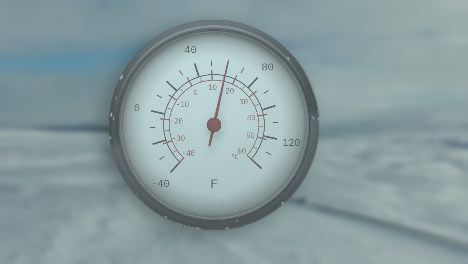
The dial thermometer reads 60 °F
